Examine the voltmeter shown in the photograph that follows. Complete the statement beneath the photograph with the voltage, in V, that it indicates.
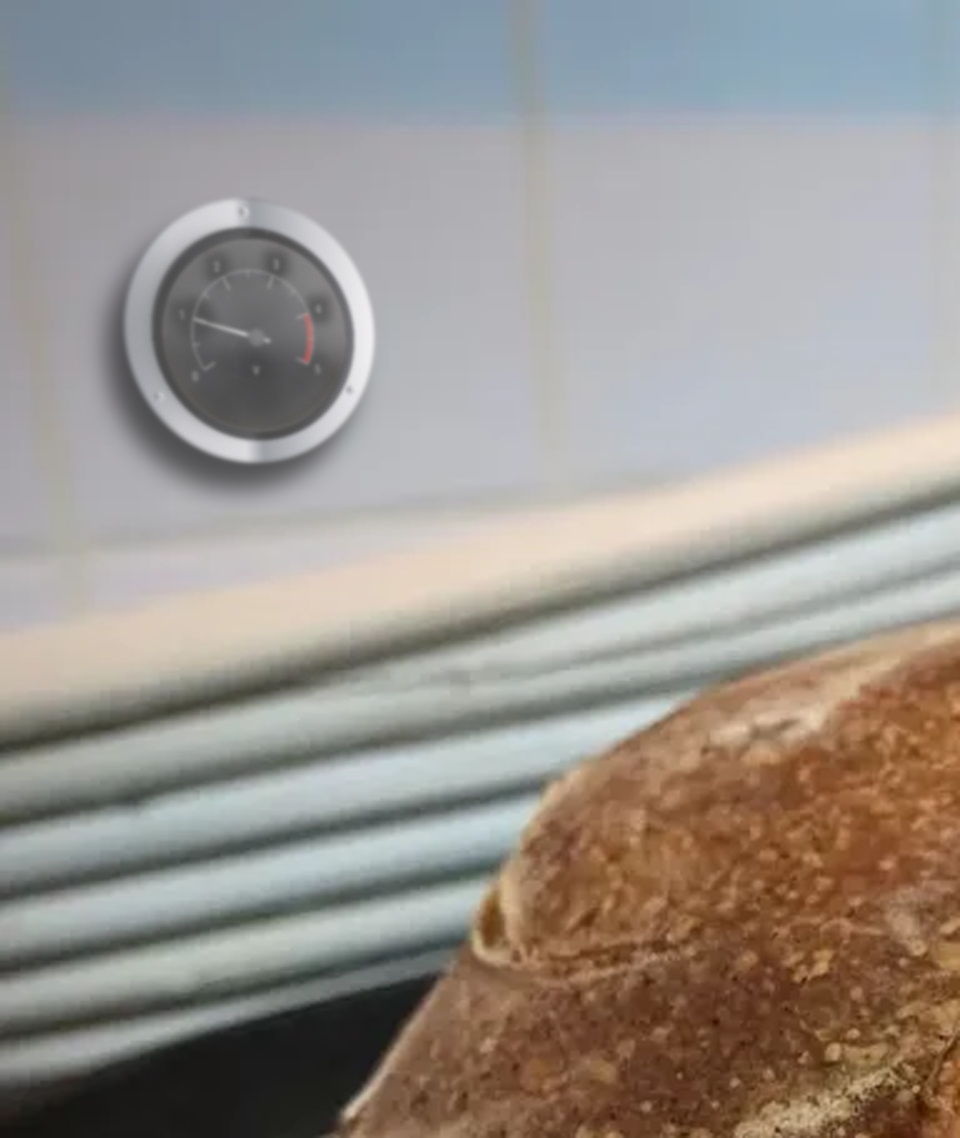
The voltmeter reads 1 V
